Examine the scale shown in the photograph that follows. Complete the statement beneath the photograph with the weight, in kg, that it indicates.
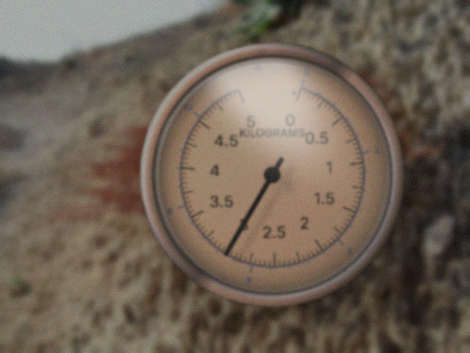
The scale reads 3 kg
